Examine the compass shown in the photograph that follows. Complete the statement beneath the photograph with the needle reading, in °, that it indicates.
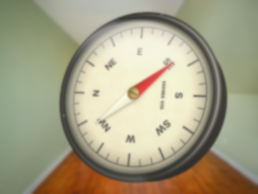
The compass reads 140 °
